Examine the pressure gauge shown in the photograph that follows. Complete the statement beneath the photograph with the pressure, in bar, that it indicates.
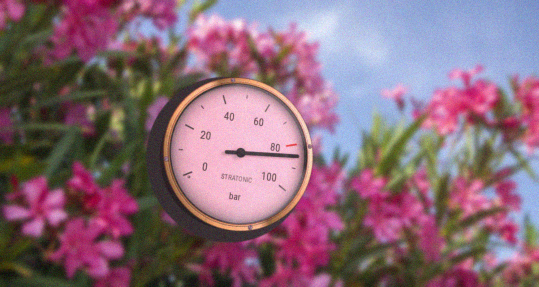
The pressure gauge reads 85 bar
